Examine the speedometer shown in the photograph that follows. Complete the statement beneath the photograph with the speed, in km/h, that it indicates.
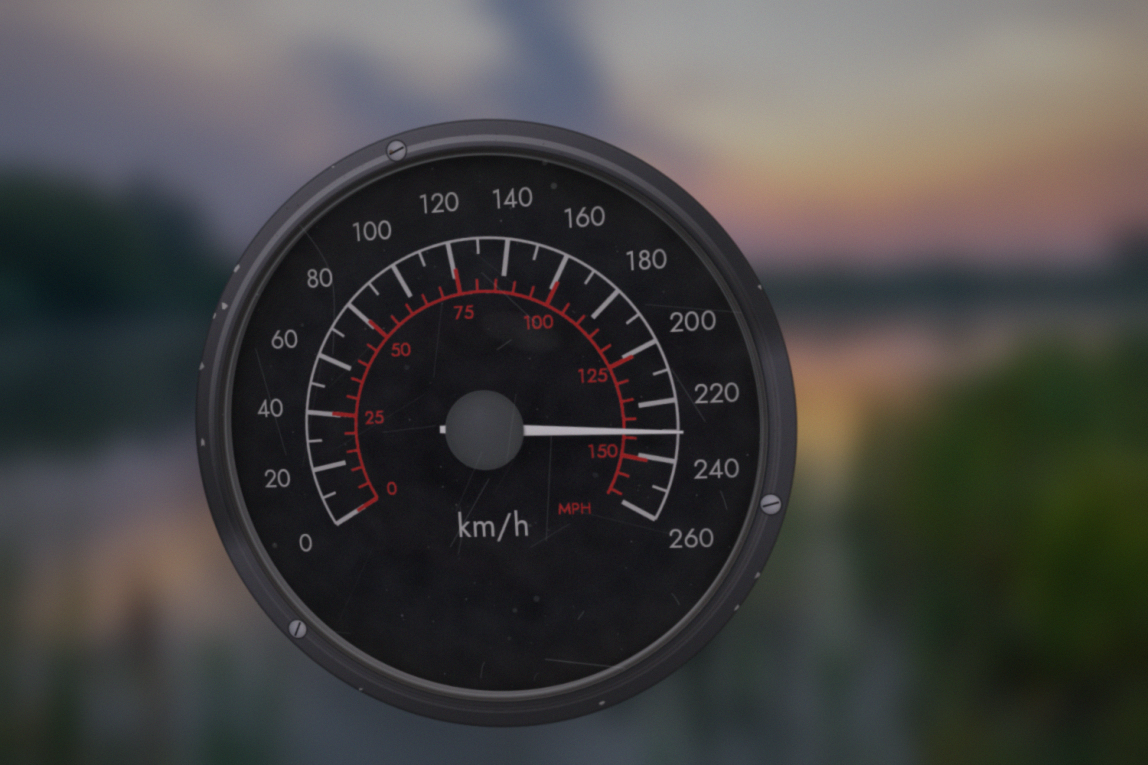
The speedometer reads 230 km/h
